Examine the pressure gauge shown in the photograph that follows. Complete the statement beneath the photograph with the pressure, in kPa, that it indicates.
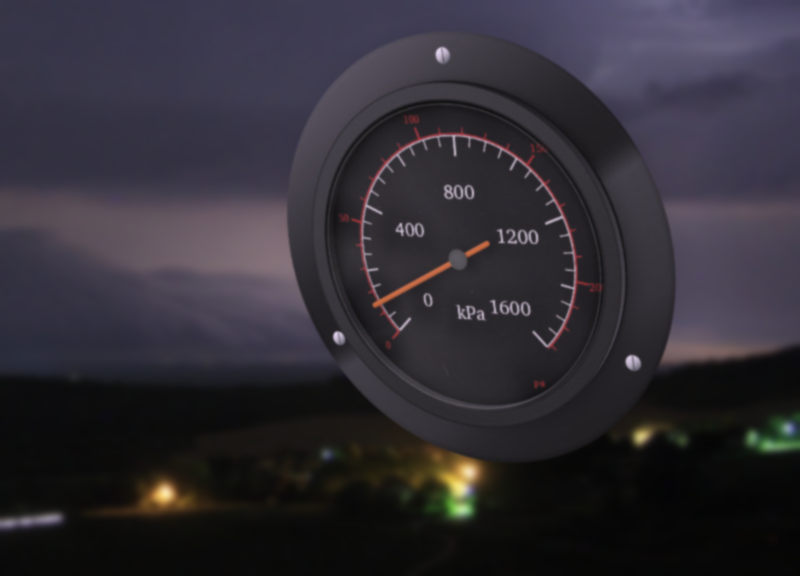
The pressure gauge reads 100 kPa
